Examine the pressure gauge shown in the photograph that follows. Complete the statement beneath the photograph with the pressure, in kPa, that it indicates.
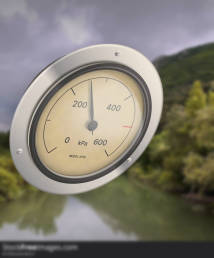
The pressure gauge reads 250 kPa
